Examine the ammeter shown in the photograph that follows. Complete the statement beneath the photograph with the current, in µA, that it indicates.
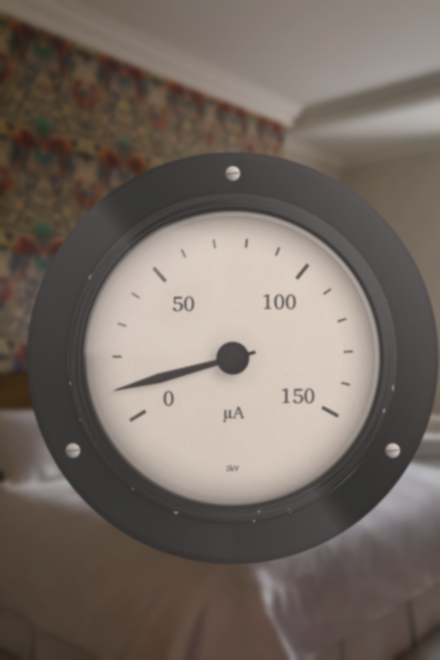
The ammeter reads 10 µA
